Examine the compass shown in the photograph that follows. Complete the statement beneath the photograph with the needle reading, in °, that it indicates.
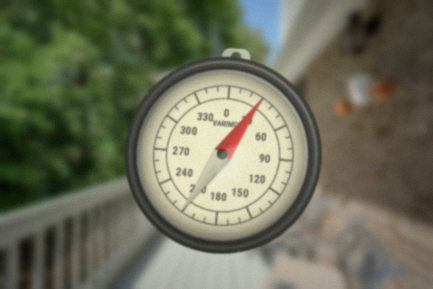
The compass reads 30 °
